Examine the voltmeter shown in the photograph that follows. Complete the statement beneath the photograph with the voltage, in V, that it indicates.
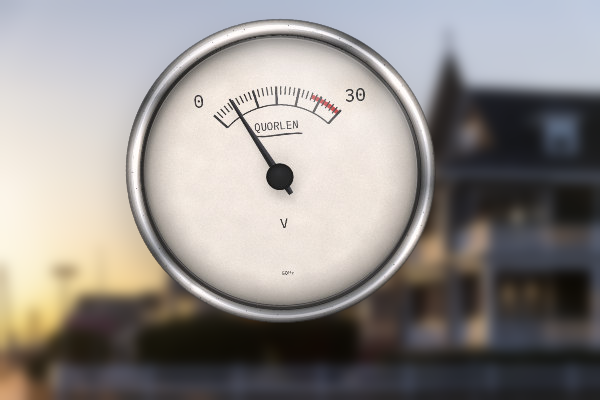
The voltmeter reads 5 V
